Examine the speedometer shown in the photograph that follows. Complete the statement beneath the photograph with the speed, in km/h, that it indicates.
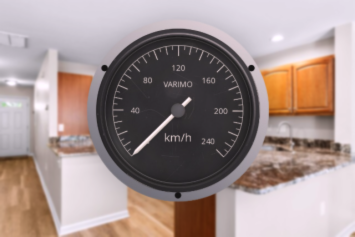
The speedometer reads 0 km/h
